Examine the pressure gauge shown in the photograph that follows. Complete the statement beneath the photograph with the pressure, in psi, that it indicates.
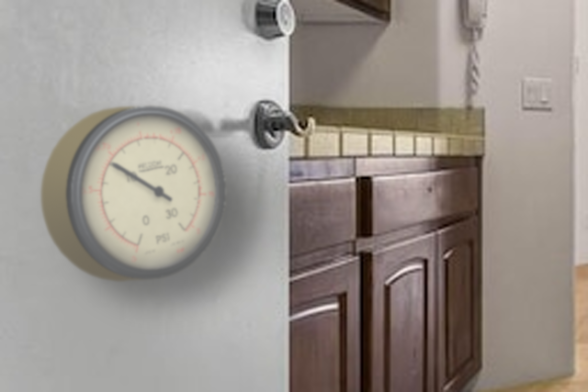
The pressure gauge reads 10 psi
